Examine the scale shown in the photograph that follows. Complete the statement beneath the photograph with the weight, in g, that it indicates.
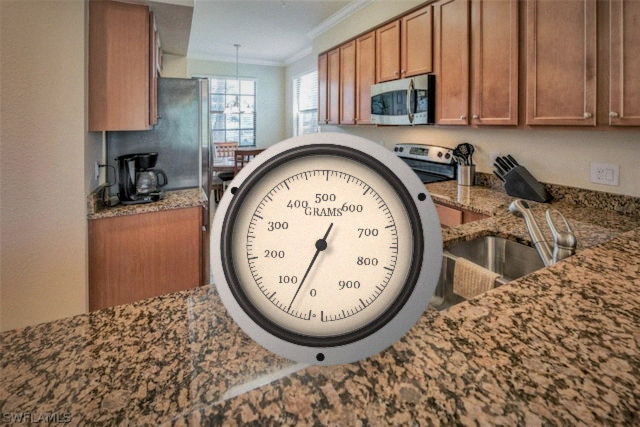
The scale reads 50 g
